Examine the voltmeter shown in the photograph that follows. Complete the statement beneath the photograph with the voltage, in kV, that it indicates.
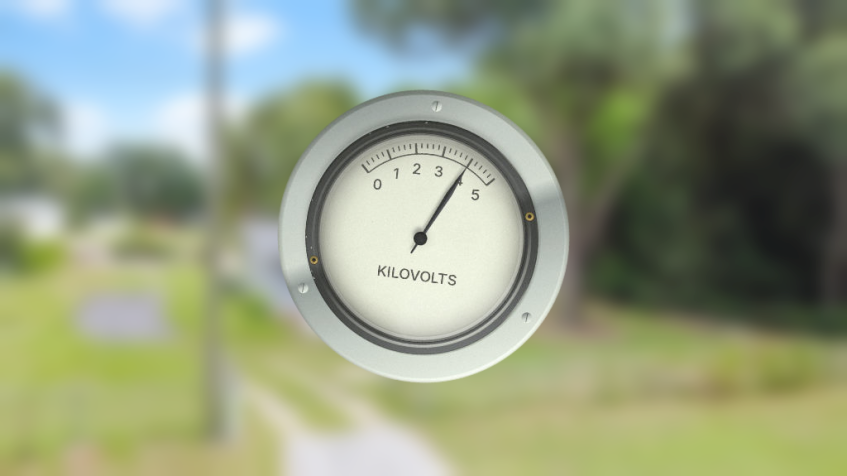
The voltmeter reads 4 kV
